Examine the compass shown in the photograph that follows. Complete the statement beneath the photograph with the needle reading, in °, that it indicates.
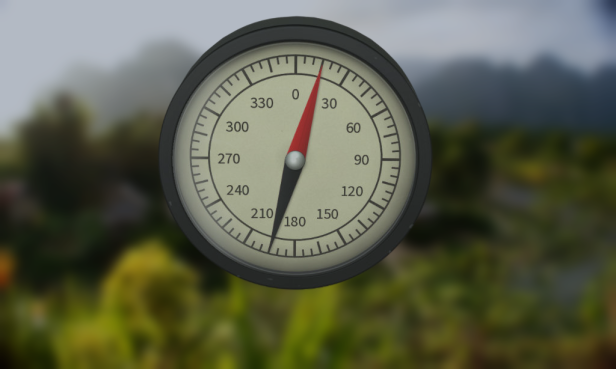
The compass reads 15 °
